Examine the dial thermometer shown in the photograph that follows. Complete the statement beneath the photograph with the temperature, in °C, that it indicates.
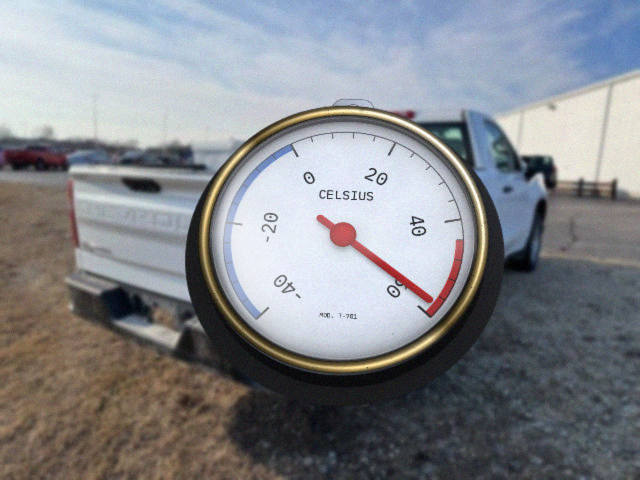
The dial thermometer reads 58 °C
